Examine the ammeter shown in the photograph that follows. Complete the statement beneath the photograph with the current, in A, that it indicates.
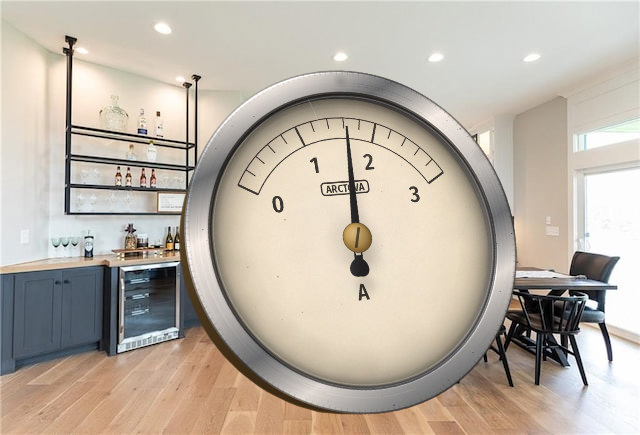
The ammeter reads 1.6 A
